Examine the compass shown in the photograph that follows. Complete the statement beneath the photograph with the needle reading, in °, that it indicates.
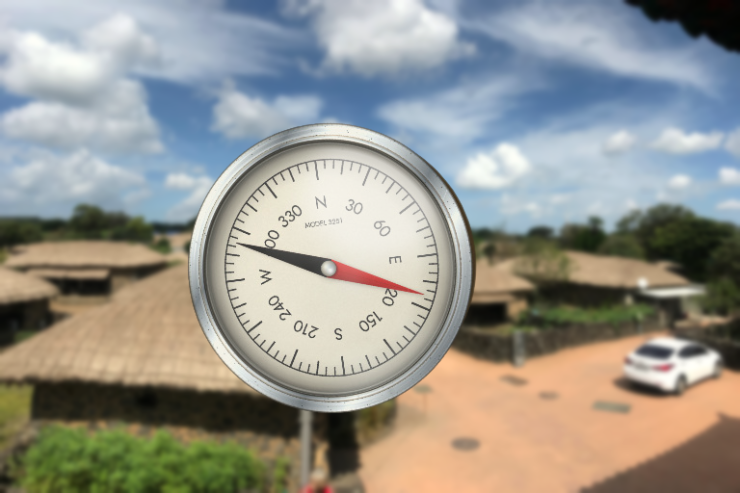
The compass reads 112.5 °
